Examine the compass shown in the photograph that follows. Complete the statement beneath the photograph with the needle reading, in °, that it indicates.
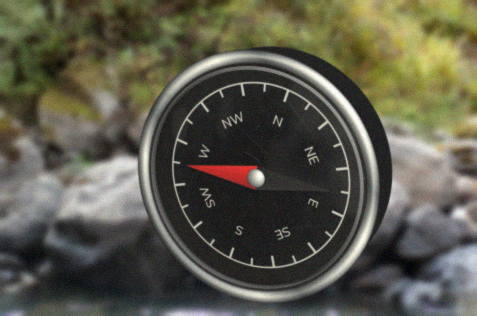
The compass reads 255 °
